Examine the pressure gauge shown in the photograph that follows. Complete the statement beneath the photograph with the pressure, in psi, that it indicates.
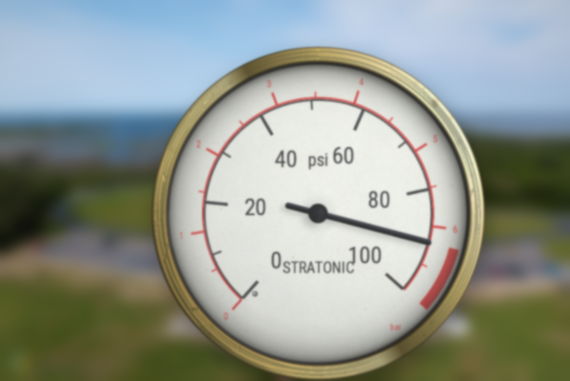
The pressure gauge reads 90 psi
